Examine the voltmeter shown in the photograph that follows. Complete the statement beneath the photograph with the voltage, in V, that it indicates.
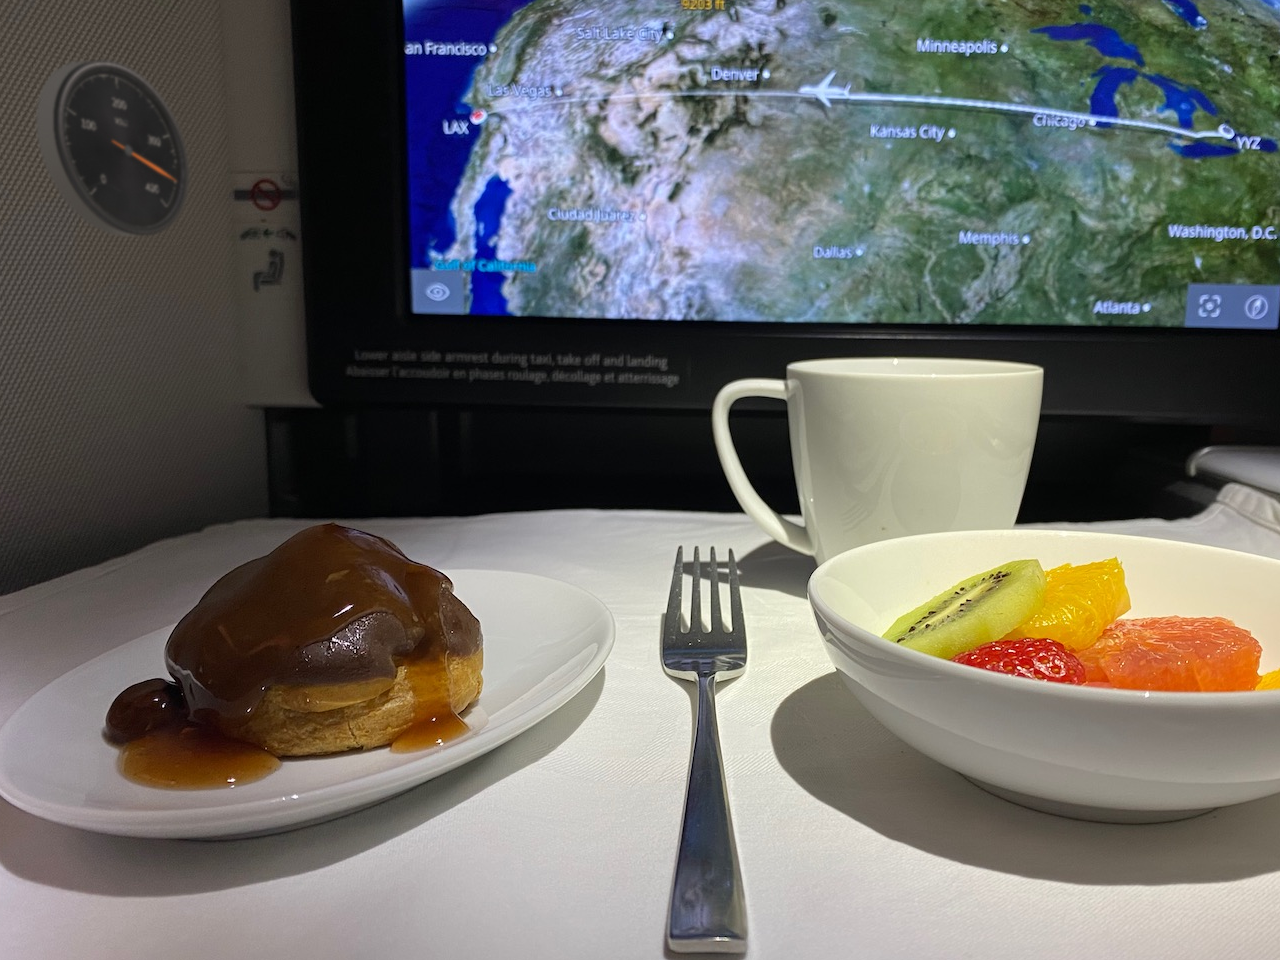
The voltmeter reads 360 V
